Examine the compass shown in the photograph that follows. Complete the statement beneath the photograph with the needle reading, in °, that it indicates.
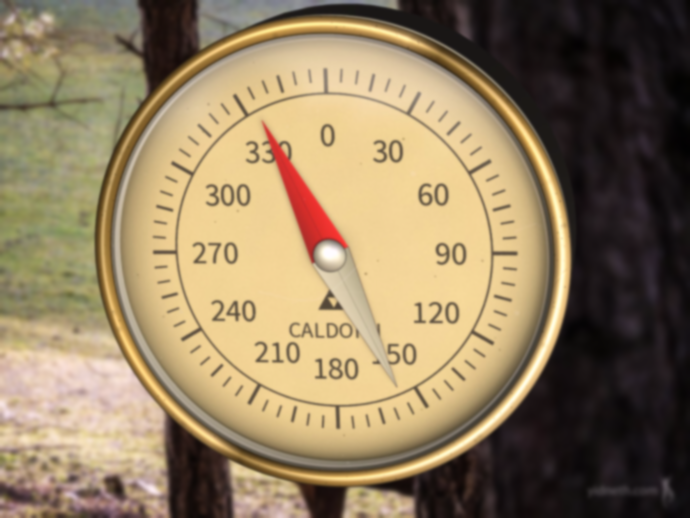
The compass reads 335 °
